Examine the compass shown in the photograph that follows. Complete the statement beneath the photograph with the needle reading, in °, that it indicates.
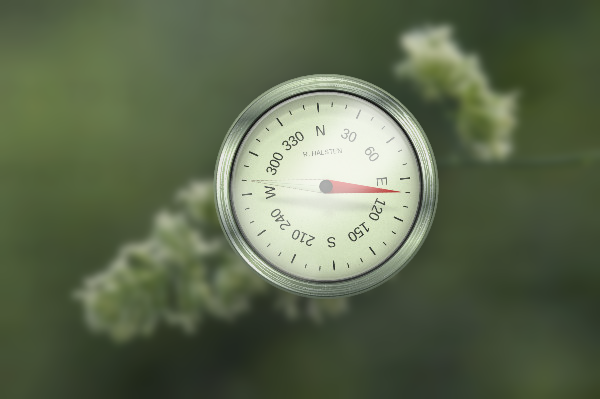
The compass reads 100 °
